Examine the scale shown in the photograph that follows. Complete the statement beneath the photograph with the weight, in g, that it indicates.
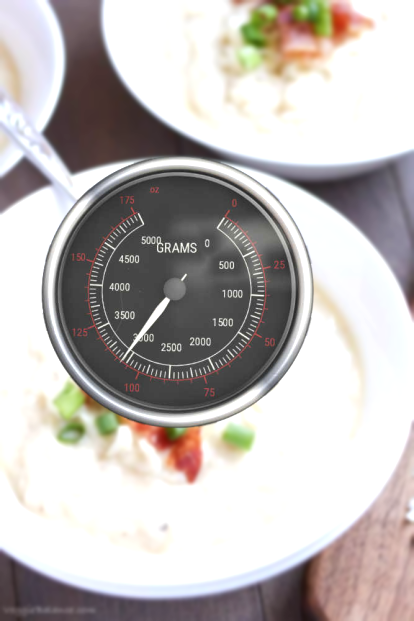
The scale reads 3050 g
